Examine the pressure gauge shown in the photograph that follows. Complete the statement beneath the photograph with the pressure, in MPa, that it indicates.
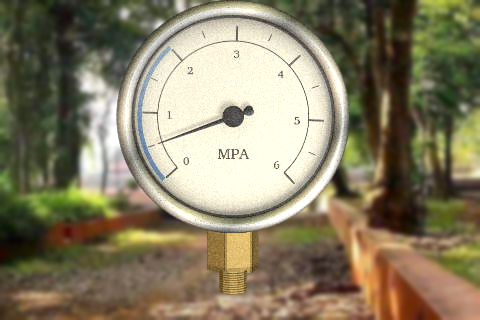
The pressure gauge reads 0.5 MPa
